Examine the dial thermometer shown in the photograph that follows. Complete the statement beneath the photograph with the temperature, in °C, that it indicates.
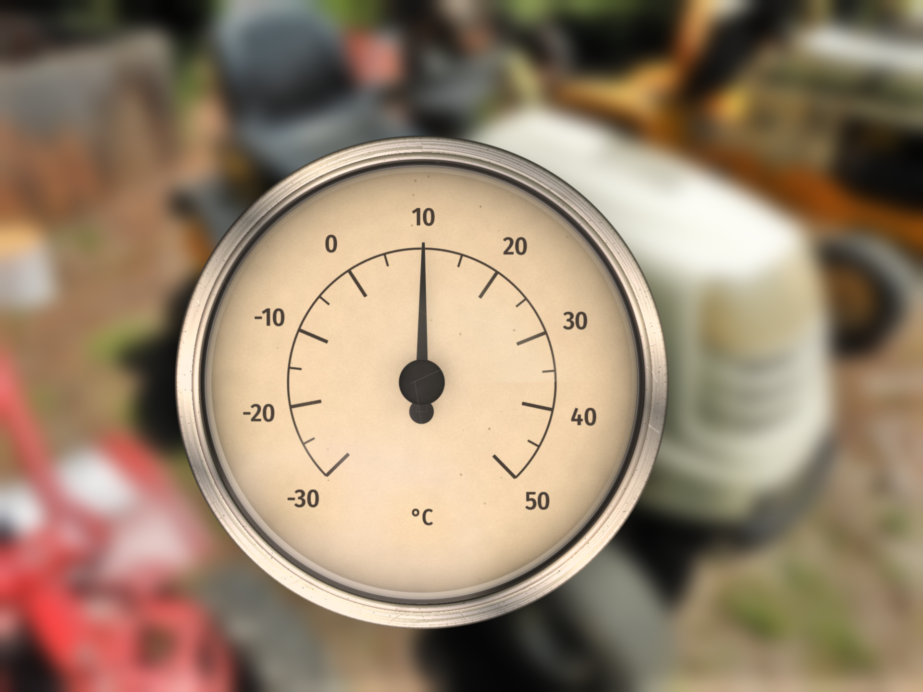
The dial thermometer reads 10 °C
